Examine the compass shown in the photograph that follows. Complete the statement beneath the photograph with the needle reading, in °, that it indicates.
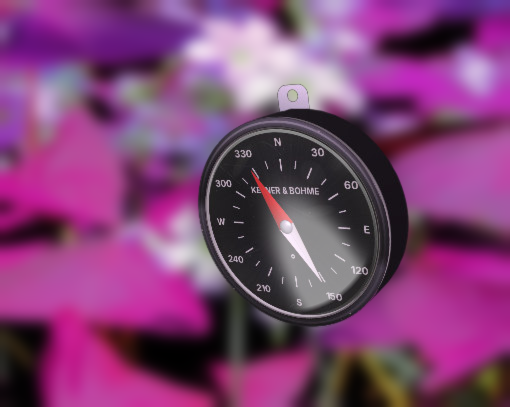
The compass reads 330 °
